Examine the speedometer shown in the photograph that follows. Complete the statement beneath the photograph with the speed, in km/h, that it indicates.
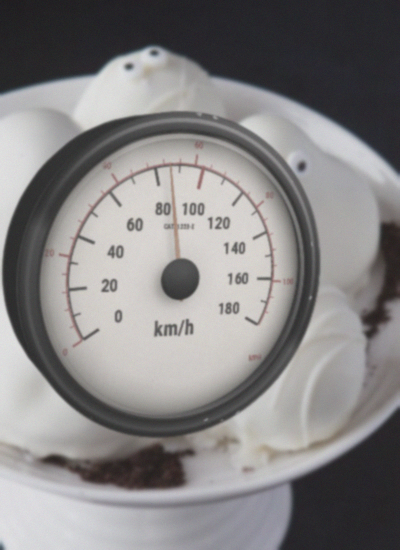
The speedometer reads 85 km/h
